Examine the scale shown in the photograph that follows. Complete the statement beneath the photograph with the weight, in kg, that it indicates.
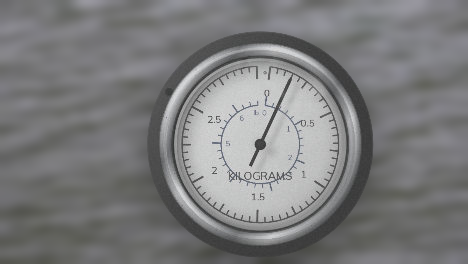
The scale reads 0.15 kg
